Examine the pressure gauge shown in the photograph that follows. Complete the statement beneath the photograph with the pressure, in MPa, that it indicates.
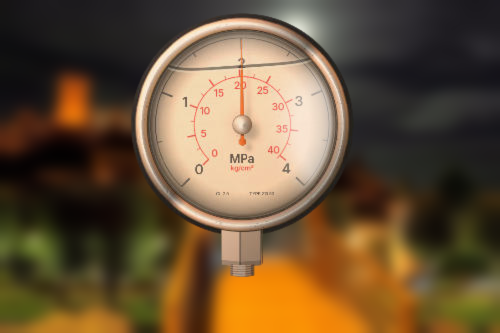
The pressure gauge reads 2 MPa
